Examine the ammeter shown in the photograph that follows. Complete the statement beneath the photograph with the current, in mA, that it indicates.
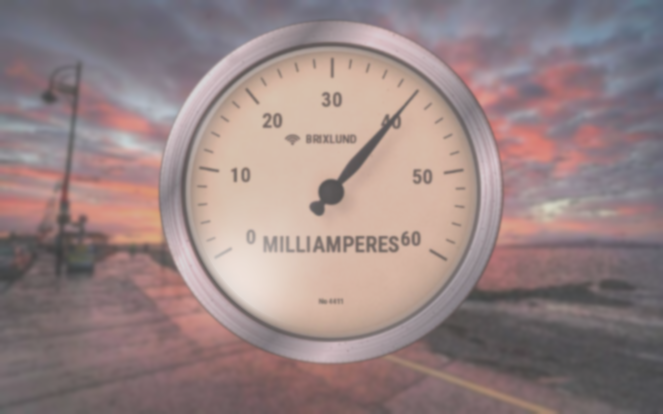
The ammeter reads 40 mA
